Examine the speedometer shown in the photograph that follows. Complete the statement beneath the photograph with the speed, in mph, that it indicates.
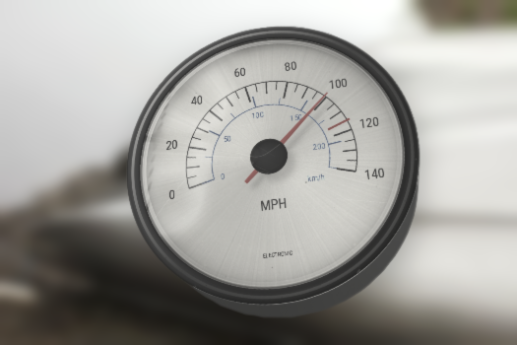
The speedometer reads 100 mph
